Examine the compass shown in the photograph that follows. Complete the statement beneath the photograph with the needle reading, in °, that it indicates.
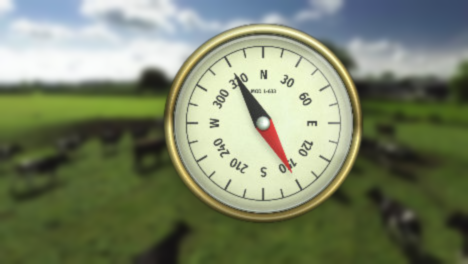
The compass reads 150 °
